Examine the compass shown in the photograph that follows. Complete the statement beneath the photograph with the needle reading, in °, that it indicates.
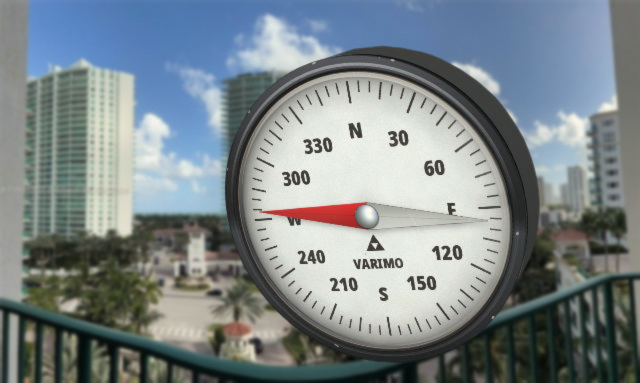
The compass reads 275 °
